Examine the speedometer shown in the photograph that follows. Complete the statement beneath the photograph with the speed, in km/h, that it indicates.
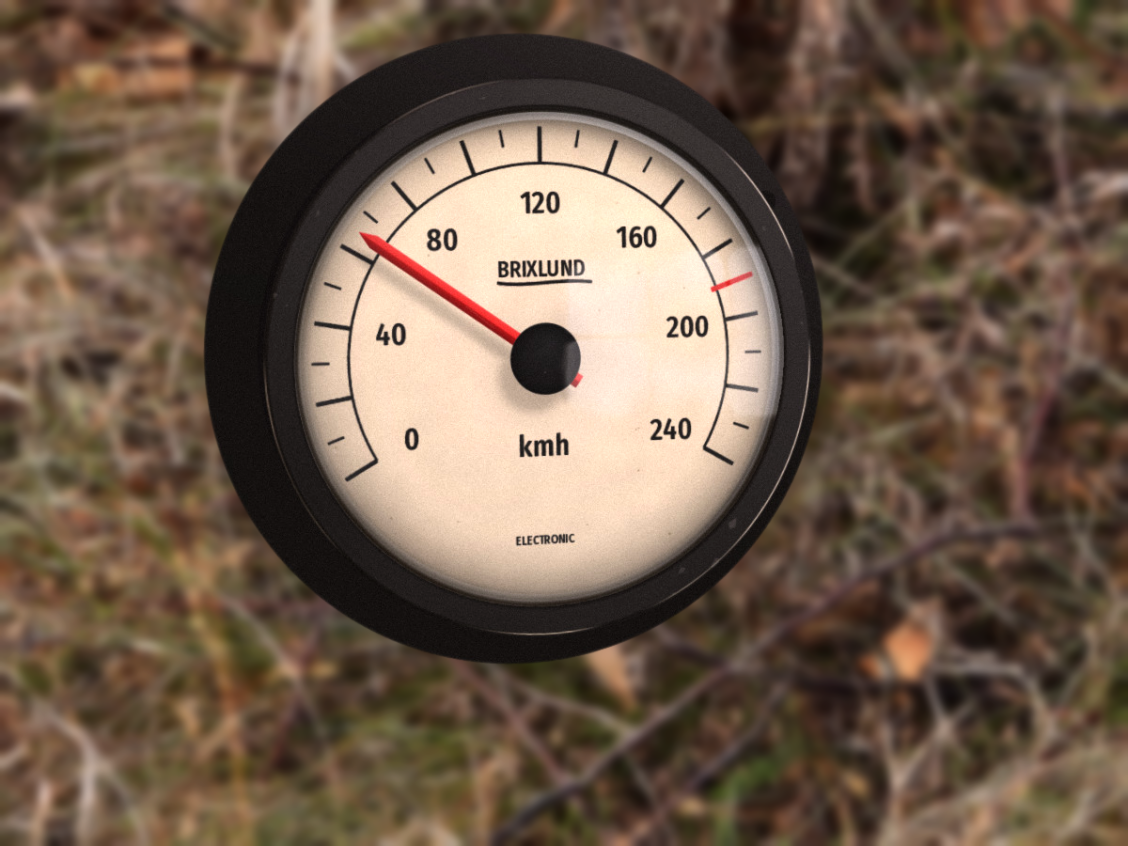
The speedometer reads 65 km/h
